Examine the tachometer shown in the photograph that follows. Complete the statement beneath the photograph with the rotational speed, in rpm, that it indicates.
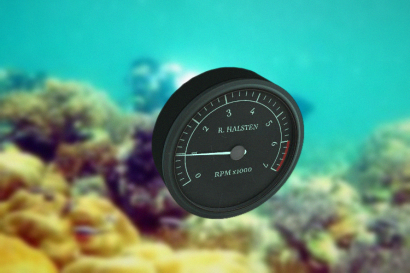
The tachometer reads 1000 rpm
